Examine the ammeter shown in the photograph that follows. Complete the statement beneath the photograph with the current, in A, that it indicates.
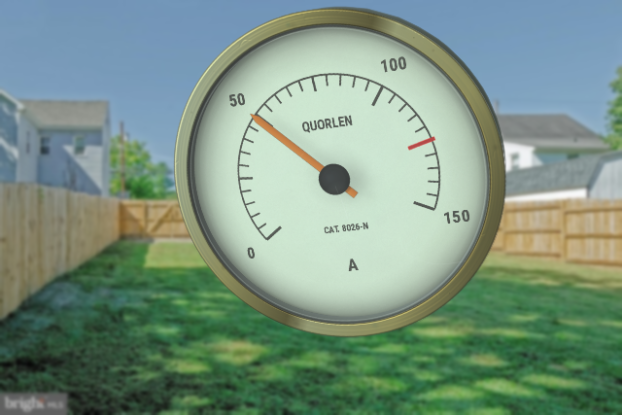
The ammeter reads 50 A
